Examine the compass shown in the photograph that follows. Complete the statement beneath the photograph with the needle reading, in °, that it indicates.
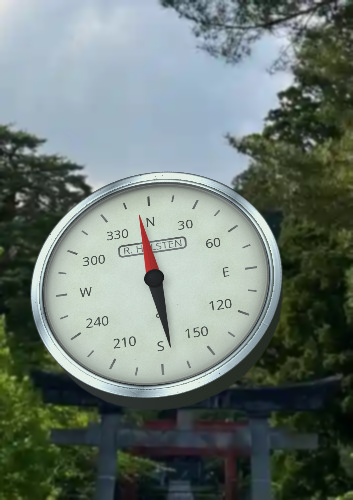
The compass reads 352.5 °
